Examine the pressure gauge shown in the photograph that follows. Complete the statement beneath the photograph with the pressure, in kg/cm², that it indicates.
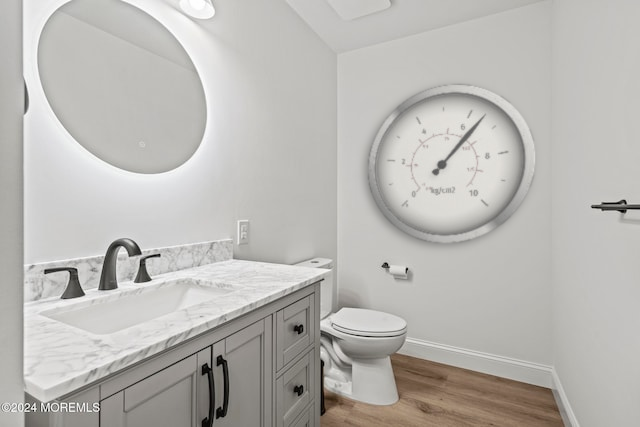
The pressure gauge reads 6.5 kg/cm²
